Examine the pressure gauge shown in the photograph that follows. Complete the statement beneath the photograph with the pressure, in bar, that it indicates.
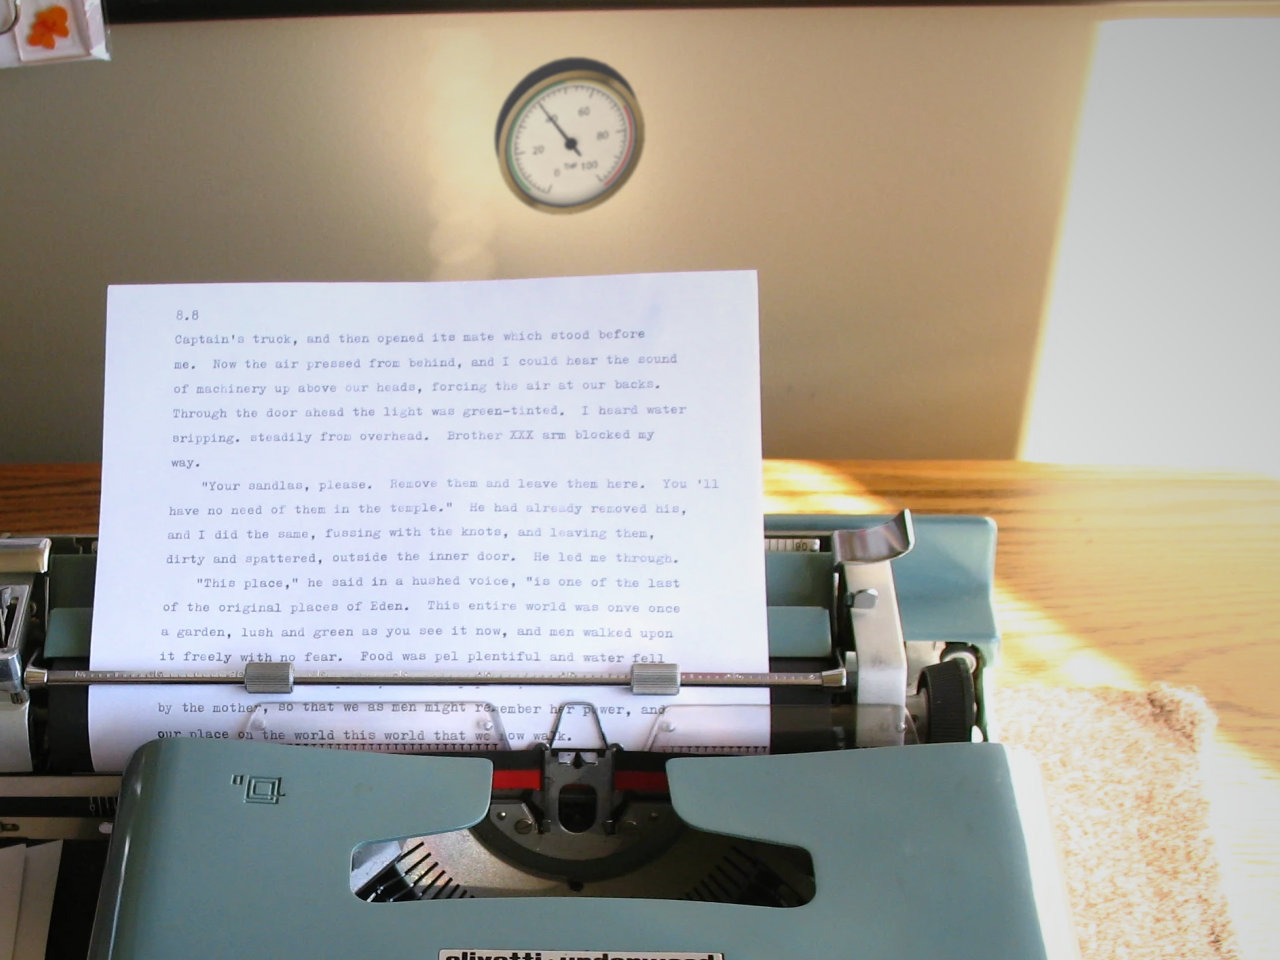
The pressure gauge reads 40 bar
